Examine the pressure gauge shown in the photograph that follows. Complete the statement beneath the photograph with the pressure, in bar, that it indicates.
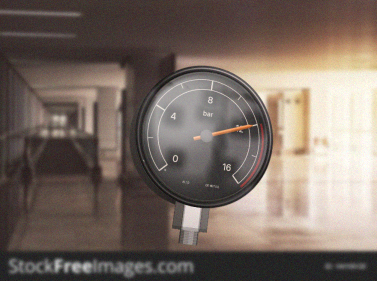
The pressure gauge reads 12 bar
